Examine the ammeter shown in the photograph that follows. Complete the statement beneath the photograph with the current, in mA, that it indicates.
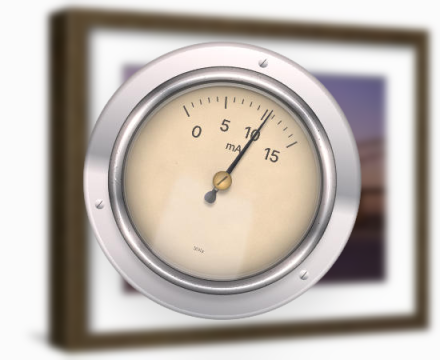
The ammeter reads 10.5 mA
